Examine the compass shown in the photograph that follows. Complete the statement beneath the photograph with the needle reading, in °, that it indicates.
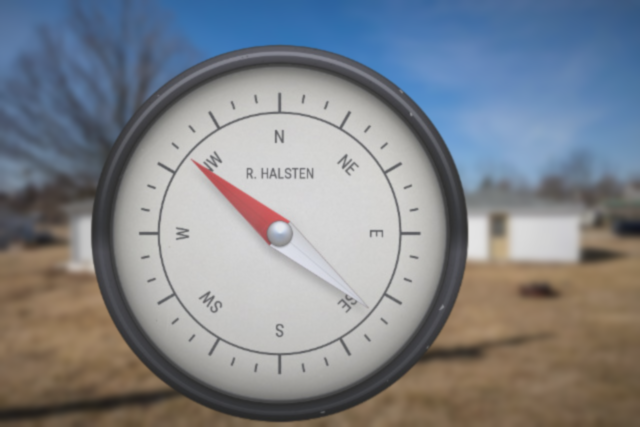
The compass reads 310 °
